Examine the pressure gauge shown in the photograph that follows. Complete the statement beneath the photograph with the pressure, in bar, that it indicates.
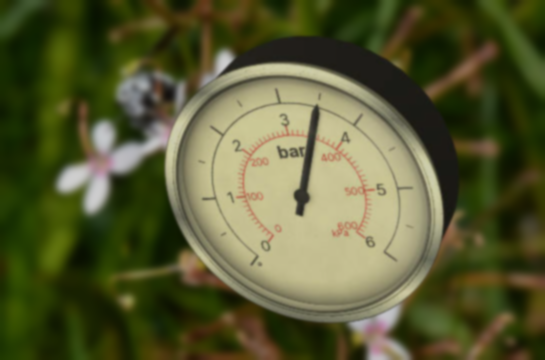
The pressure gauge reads 3.5 bar
